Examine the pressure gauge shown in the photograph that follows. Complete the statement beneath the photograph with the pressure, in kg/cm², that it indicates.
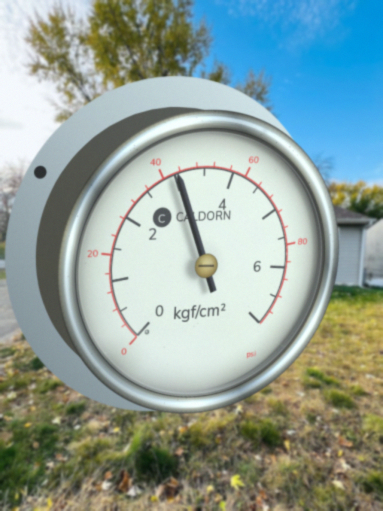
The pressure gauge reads 3 kg/cm²
